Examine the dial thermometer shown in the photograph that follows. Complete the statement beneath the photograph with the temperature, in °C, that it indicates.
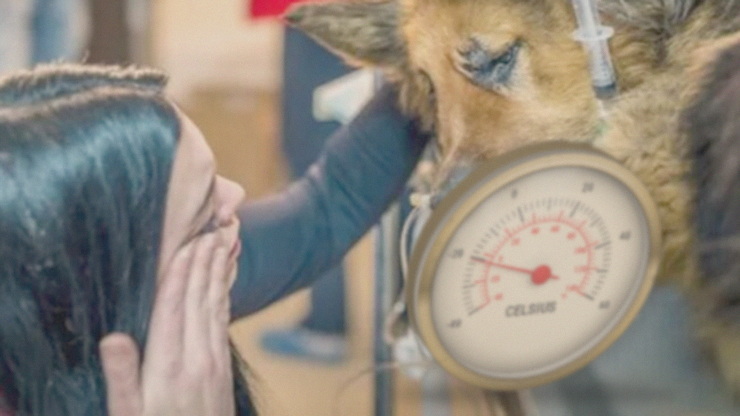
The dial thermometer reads -20 °C
